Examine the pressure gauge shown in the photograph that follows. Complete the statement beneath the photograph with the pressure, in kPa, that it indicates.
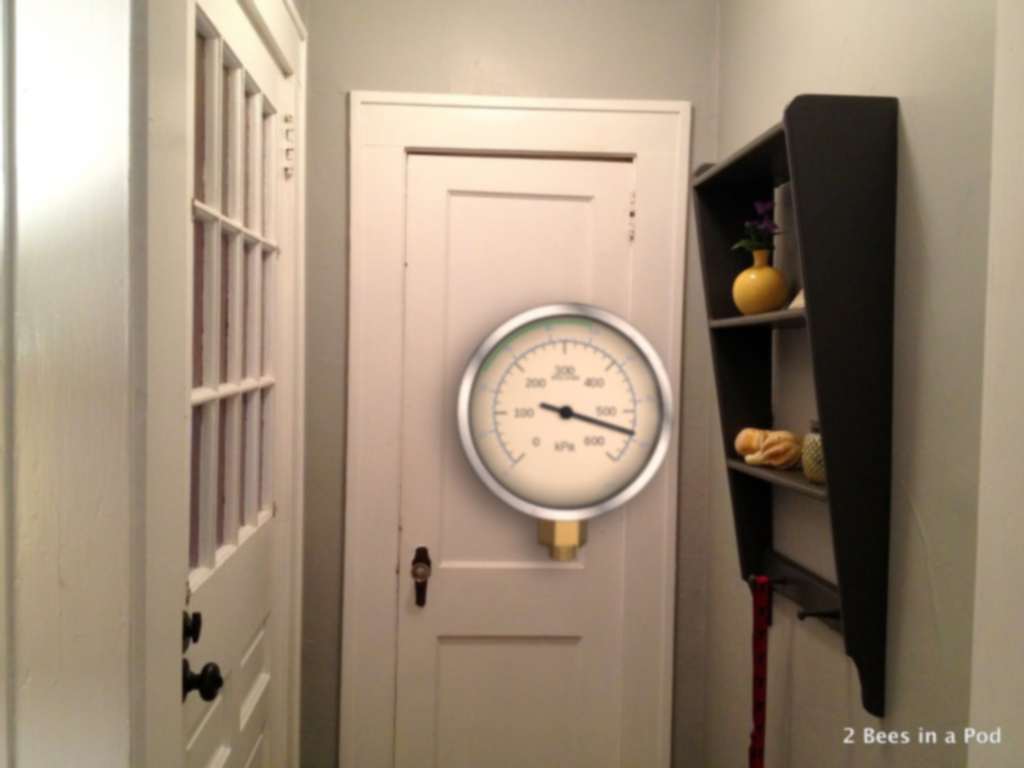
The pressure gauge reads 540 kPa
